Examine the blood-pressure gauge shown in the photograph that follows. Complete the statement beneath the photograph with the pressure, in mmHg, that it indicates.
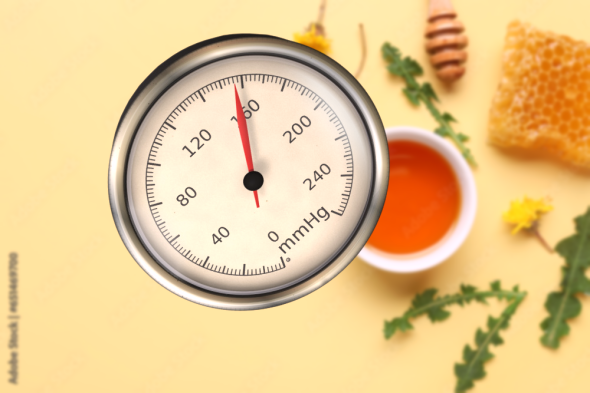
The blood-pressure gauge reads 156 mmHg
